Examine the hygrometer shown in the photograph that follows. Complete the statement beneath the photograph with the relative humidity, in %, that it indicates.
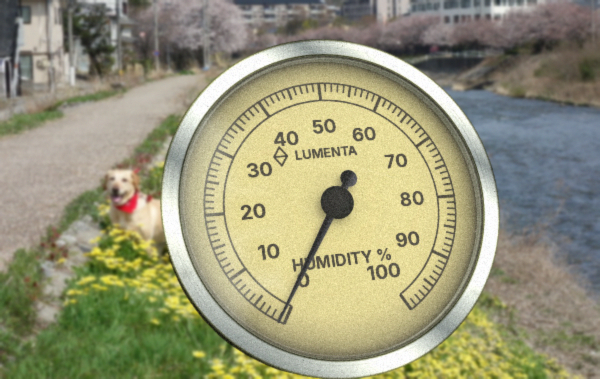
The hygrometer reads 1 %
